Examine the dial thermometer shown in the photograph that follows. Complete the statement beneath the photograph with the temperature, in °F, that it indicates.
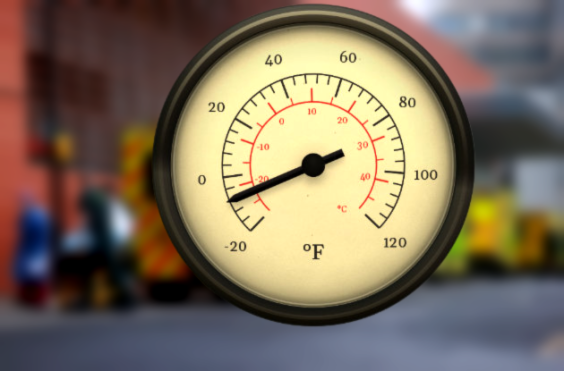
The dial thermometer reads -8 °F
